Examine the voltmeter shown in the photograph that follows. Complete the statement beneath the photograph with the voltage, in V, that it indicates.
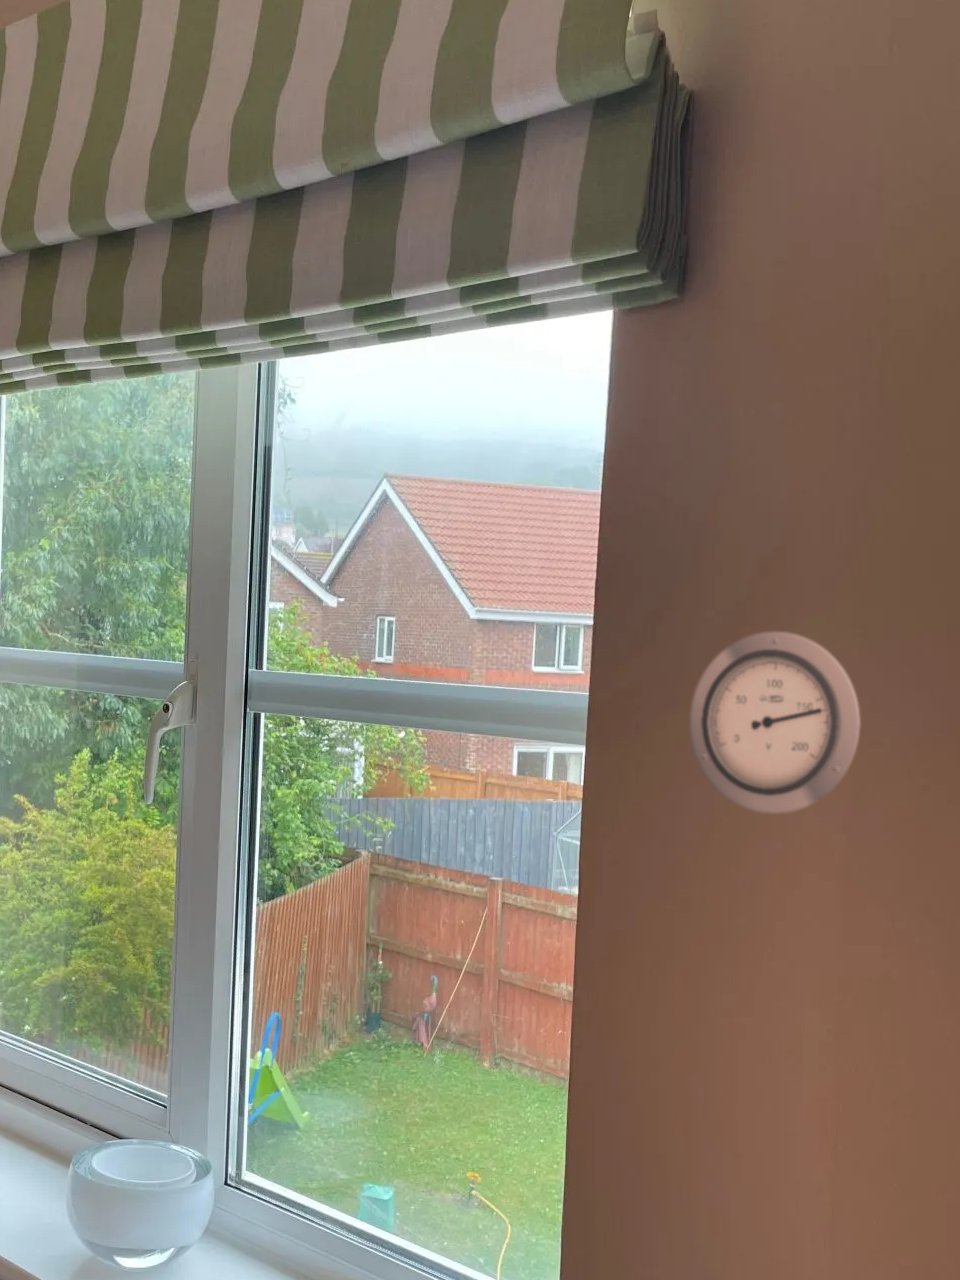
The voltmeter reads 160 V
